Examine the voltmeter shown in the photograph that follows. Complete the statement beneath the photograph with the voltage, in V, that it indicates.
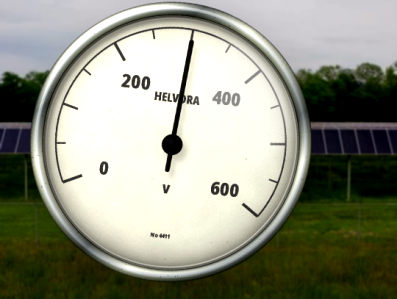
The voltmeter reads 300 V
